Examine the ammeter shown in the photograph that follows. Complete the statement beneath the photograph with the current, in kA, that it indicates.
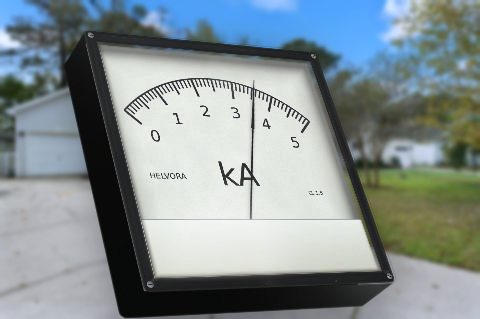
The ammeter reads 3.5 kA
